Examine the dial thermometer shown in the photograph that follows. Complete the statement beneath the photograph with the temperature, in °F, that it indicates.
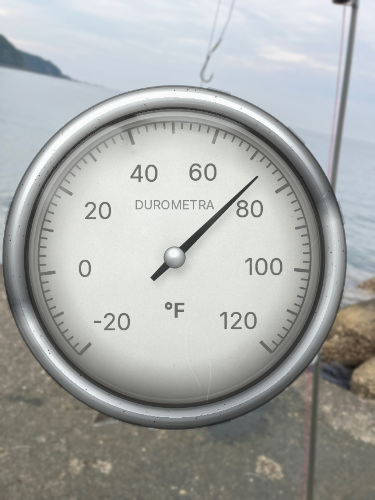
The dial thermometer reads 74 °F
